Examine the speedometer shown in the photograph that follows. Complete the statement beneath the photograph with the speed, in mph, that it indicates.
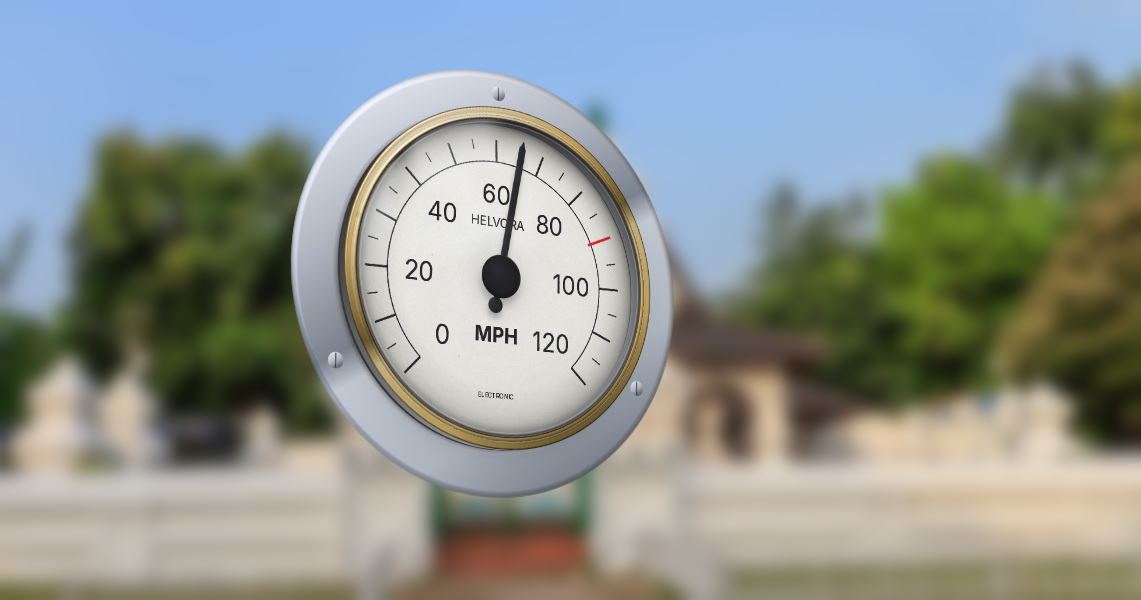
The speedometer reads 65 mph
